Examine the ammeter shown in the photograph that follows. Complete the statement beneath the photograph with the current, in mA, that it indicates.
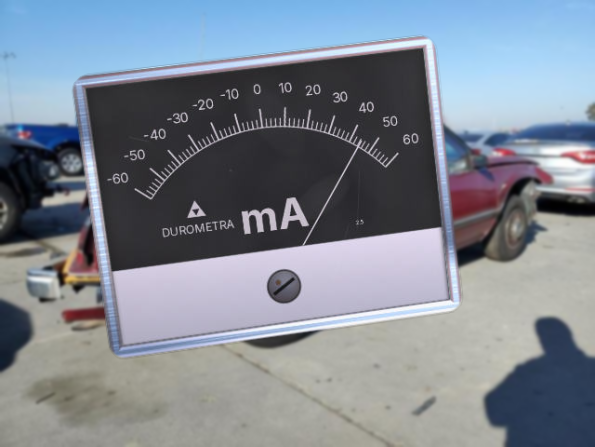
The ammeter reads 44 mA
